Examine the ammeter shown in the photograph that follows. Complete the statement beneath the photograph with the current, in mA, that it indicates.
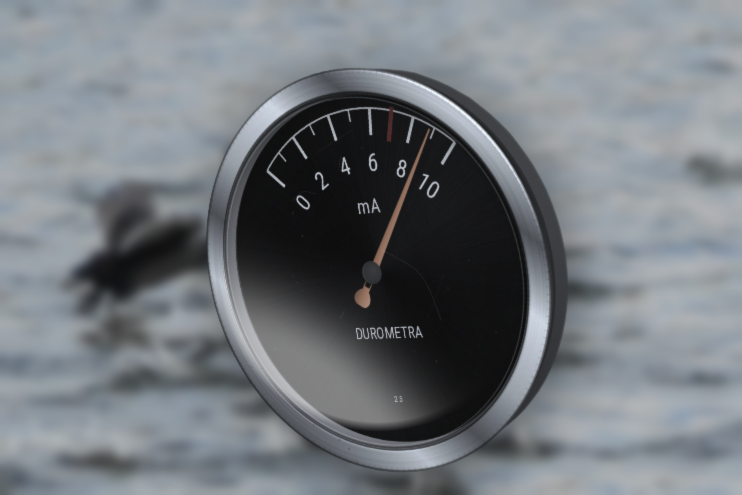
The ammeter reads 9 mA
